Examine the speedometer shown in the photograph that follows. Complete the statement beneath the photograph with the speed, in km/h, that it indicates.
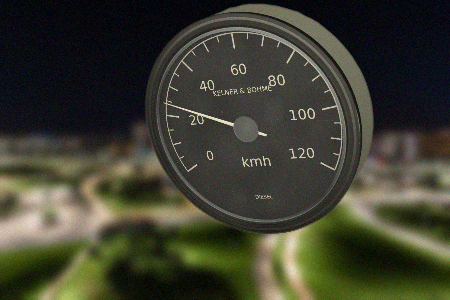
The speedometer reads 25 km/h
